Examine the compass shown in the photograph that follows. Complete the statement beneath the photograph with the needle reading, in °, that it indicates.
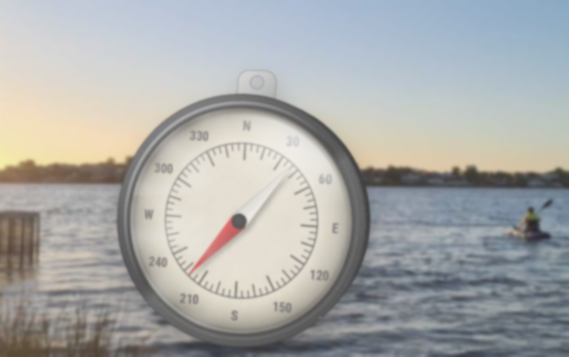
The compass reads 220 °
